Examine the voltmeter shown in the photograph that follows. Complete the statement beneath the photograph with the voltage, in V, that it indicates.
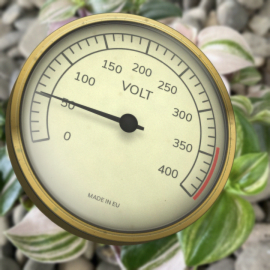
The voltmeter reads 50 V
